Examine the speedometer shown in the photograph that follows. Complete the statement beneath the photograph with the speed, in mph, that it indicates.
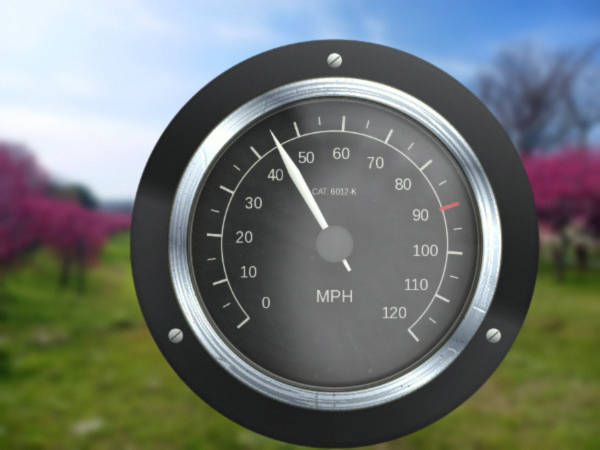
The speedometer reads 45 mph
